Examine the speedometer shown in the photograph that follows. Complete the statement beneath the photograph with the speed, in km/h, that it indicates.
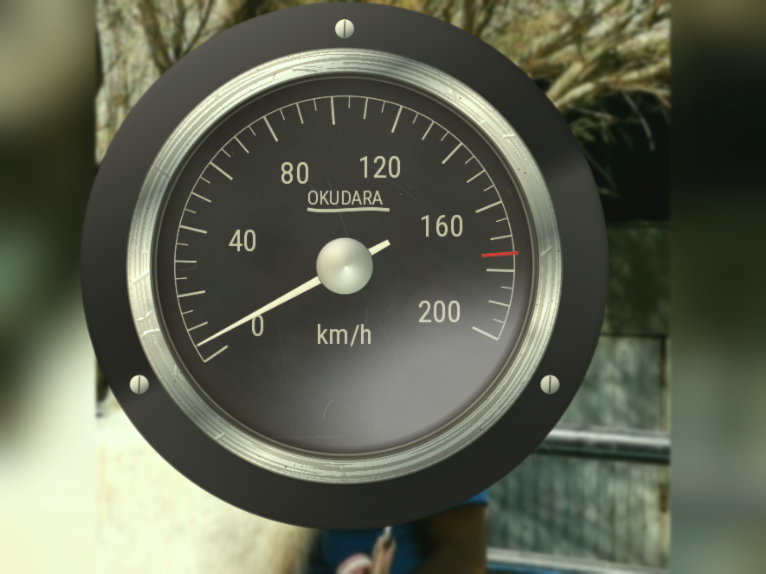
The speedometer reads 5 km/h
